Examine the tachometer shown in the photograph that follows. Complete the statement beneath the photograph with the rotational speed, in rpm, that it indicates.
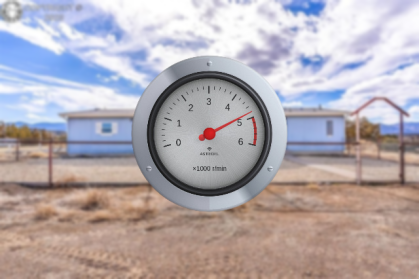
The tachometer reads 4800 rpm
